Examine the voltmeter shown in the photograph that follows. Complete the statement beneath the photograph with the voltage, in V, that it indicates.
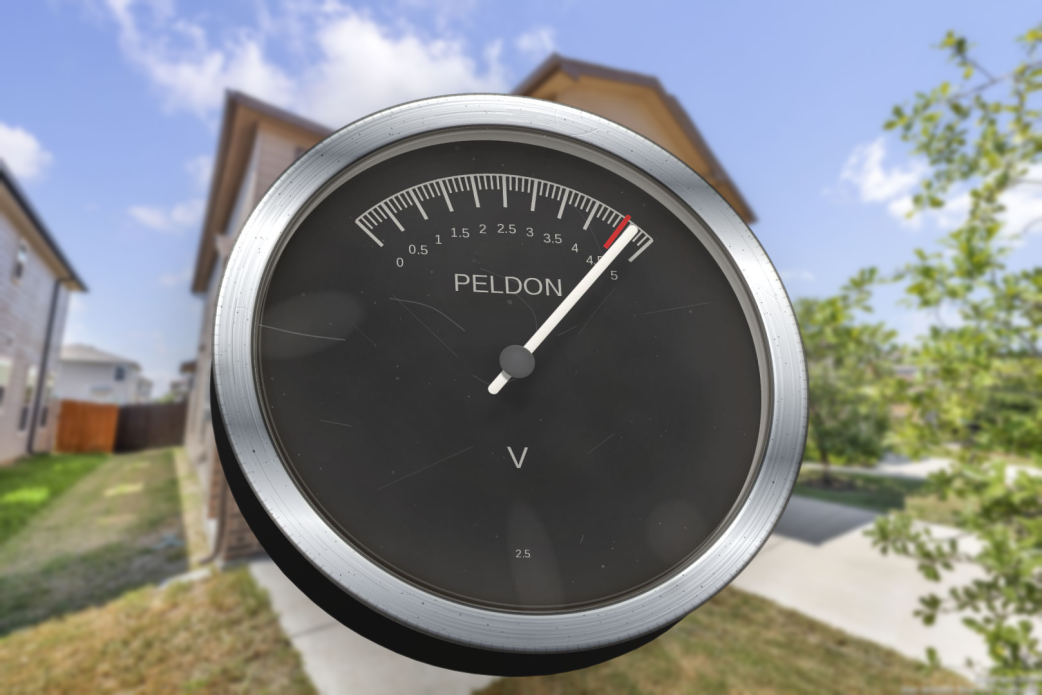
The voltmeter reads 4.7 V
